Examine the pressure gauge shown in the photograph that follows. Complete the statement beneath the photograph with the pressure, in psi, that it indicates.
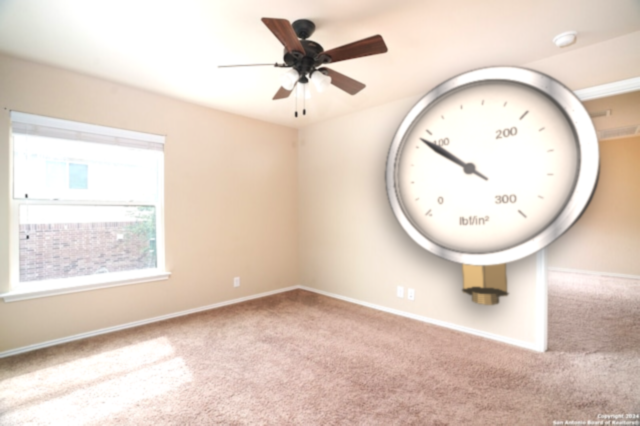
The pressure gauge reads 90 psi
